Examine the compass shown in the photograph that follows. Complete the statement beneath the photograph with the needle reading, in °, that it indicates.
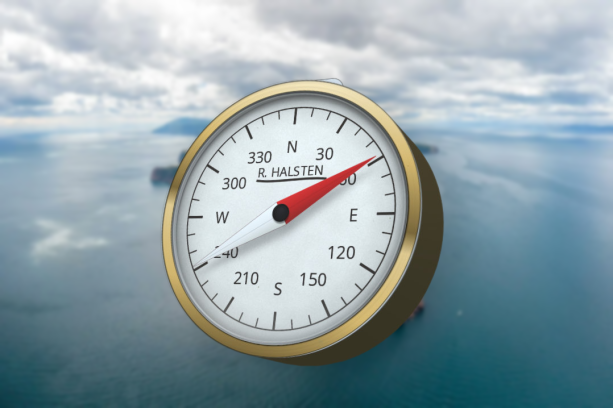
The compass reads 60 °
